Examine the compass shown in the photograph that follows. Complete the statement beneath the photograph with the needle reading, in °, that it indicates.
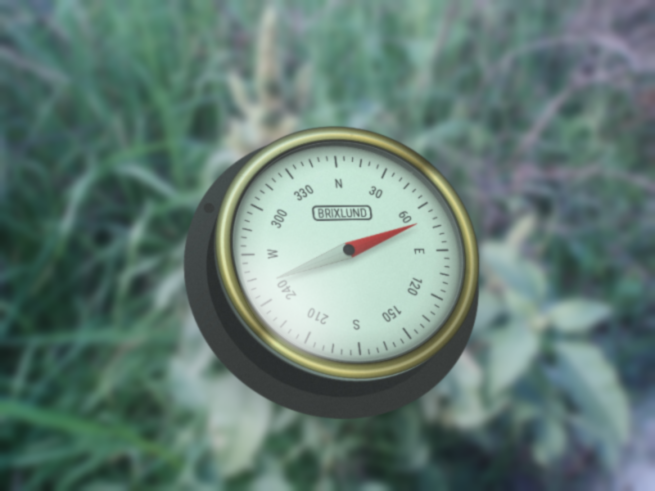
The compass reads 70 °
